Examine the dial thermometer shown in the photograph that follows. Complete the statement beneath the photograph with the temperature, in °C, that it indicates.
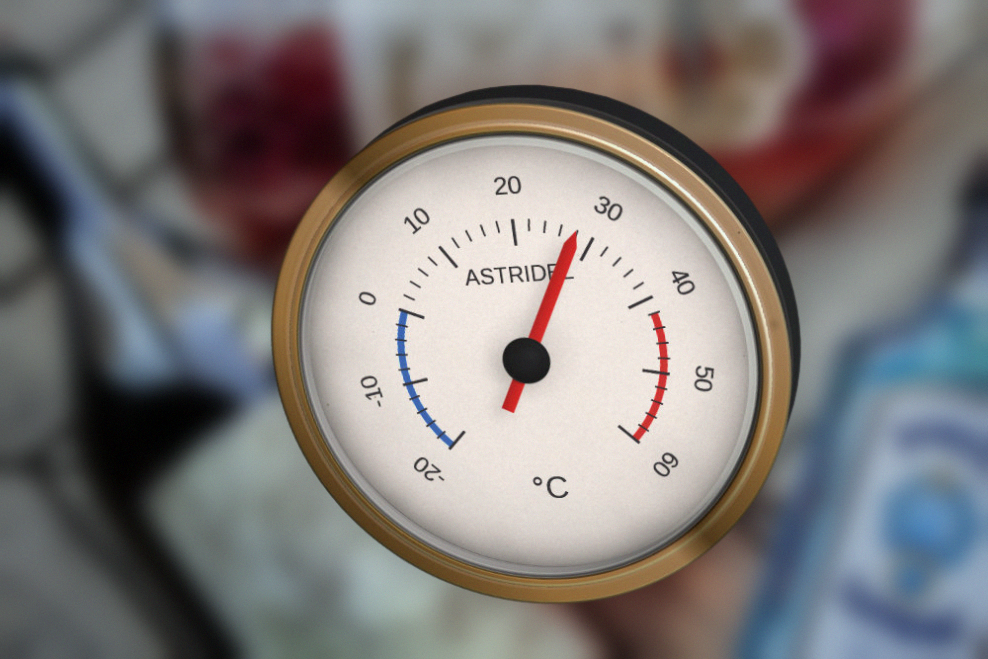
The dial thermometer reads 28 °C
